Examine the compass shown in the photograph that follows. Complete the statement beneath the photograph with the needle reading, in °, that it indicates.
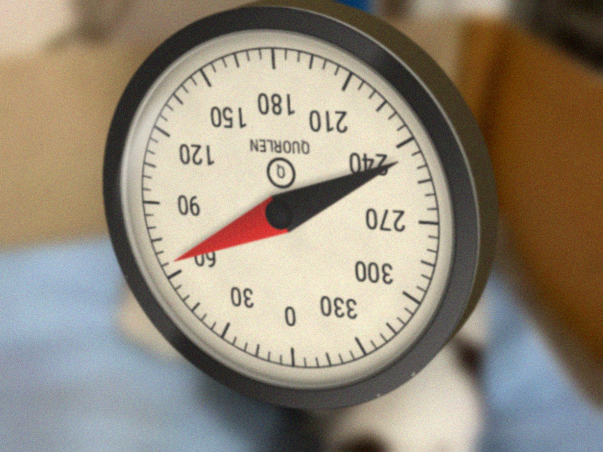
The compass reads 65 °
